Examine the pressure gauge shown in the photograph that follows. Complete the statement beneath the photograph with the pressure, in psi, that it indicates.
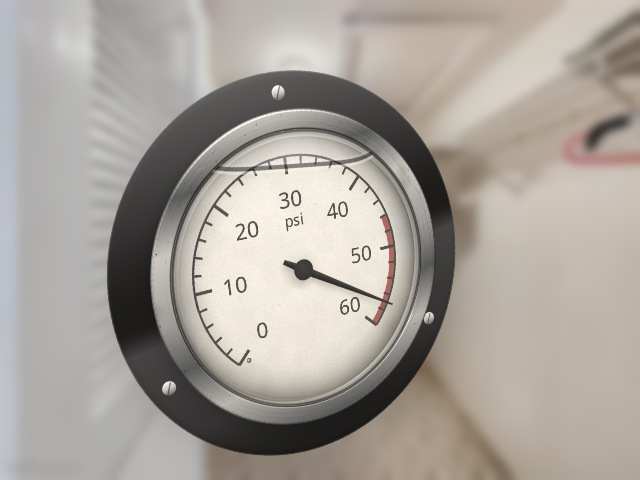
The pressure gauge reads 57 psi
